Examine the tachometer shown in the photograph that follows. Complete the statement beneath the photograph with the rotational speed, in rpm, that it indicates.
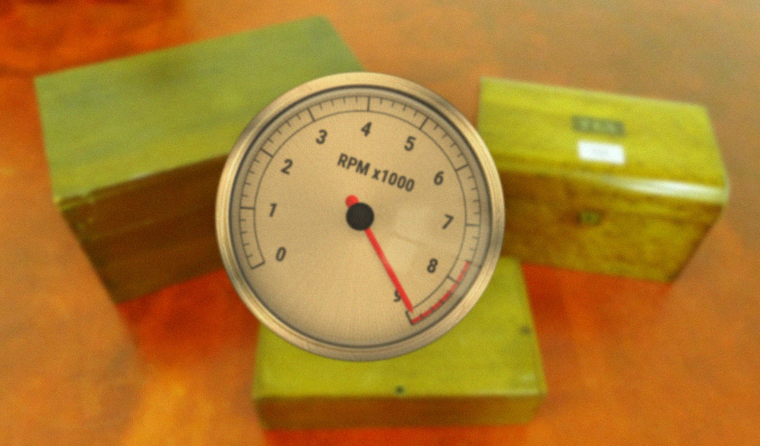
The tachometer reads 8900 rpm
